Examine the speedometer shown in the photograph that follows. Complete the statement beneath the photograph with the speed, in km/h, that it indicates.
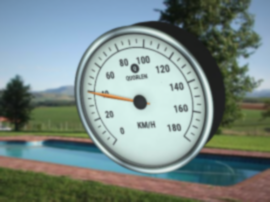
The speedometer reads 40 km/h
